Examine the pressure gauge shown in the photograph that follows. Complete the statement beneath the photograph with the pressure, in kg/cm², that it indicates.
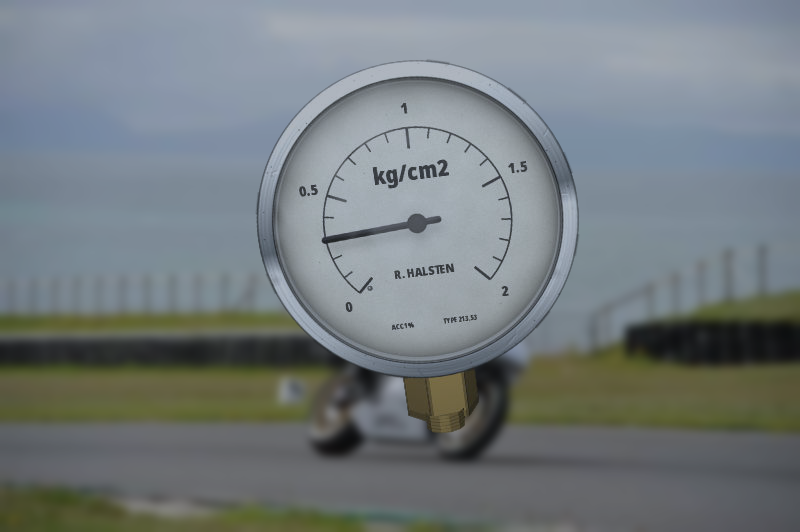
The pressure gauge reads 0.3 kg/cm²
